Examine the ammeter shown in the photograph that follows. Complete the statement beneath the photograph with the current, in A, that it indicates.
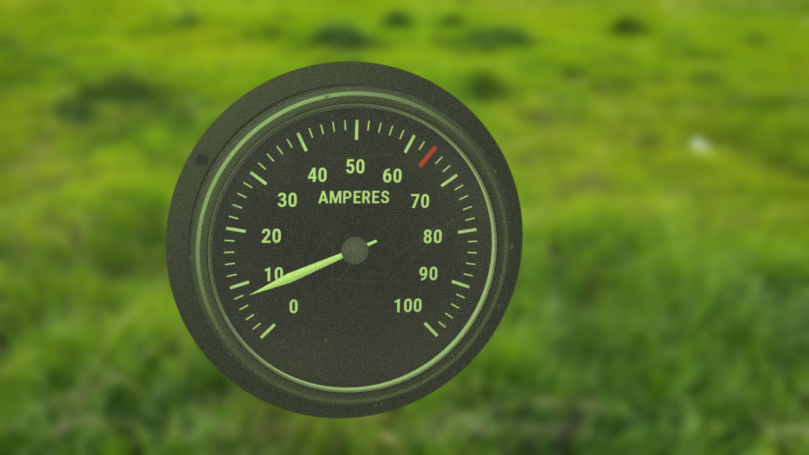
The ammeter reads 8 A
